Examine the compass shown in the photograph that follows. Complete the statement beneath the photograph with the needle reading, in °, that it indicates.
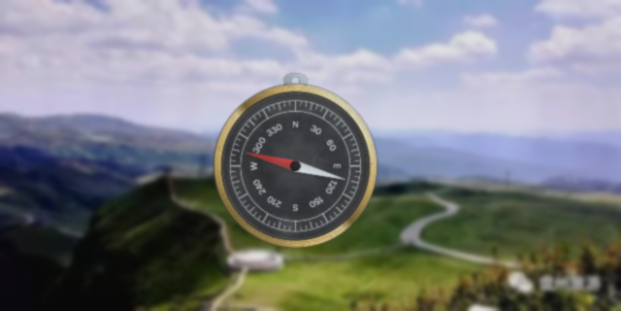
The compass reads 285 °
